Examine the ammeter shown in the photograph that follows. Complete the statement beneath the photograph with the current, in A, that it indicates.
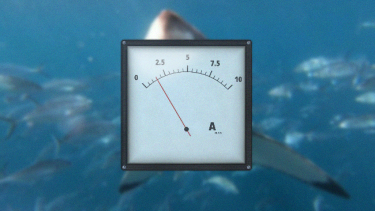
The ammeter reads 1.5 A
